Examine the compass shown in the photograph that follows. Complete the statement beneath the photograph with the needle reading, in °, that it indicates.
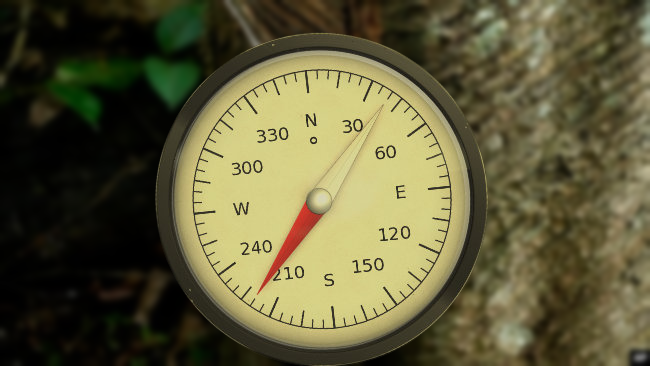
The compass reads 220 °
